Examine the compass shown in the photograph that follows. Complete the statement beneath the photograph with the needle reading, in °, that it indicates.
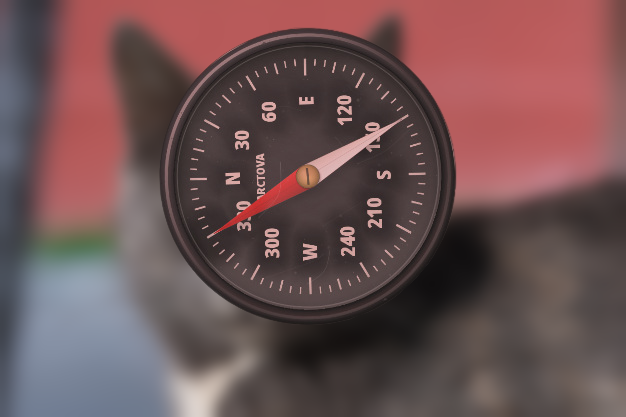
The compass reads 330 °
